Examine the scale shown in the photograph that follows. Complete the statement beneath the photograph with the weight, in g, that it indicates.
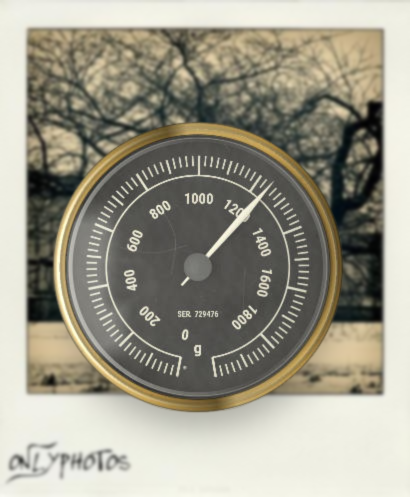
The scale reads 1240 g
